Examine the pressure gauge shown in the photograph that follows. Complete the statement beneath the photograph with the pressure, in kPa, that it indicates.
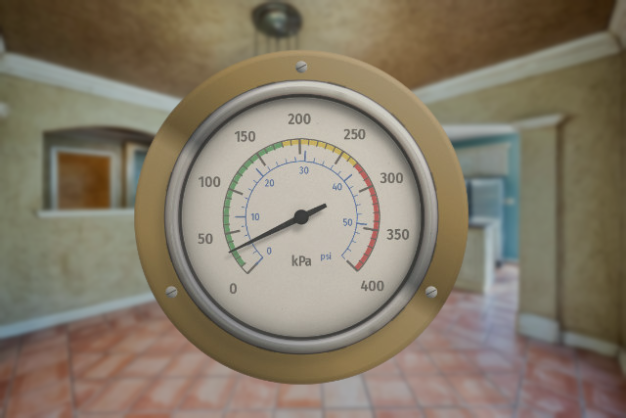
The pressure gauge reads 30 kPa
